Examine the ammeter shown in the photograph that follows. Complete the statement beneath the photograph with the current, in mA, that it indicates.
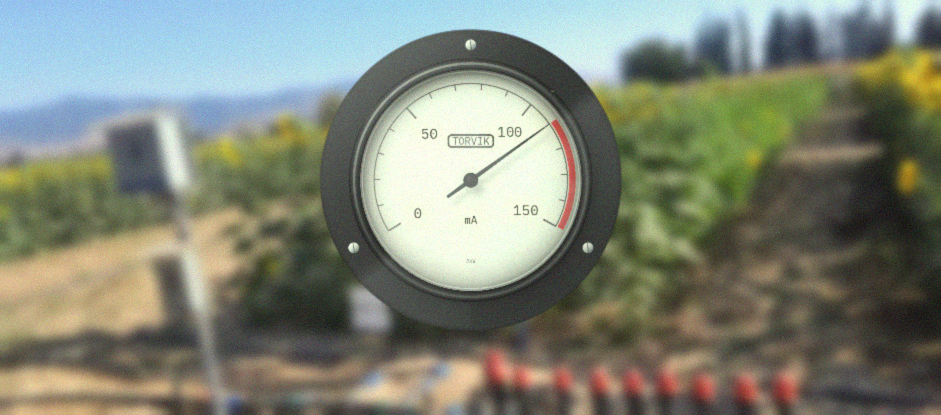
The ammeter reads 110 mA
